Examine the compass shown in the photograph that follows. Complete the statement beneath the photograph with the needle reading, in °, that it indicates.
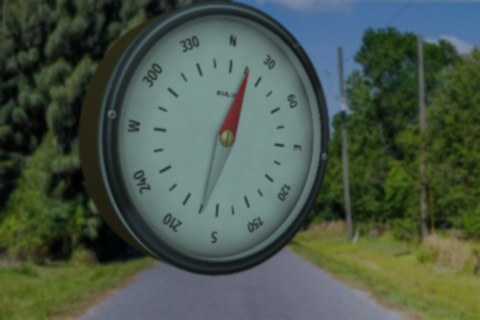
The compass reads 15 °
